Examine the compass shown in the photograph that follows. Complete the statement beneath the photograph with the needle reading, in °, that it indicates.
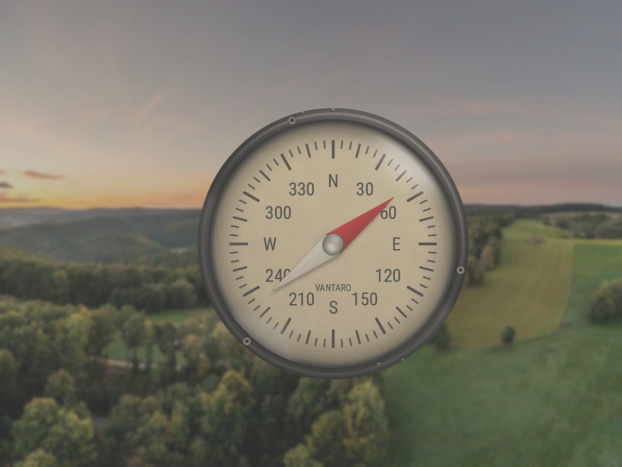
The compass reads 52.5 °
